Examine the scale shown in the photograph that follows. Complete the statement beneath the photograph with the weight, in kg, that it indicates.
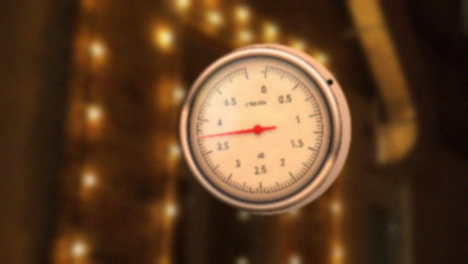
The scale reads 3.75 kg
